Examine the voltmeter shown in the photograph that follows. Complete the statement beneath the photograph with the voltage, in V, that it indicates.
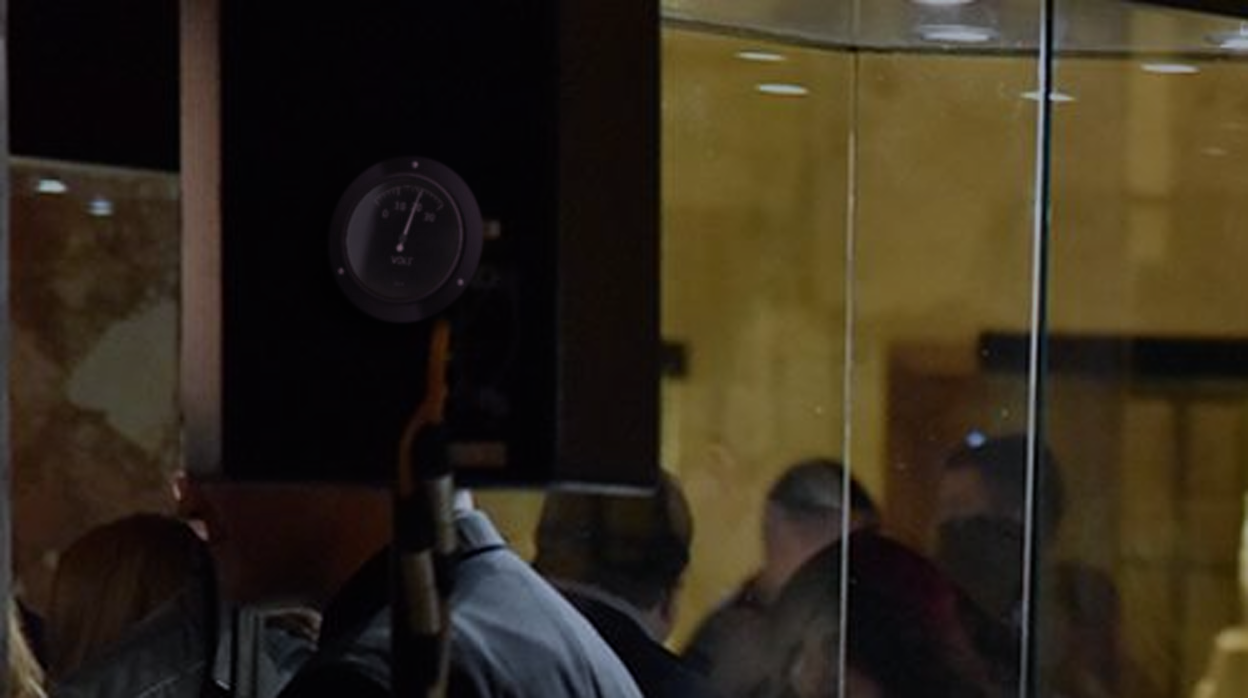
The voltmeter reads 20 V
